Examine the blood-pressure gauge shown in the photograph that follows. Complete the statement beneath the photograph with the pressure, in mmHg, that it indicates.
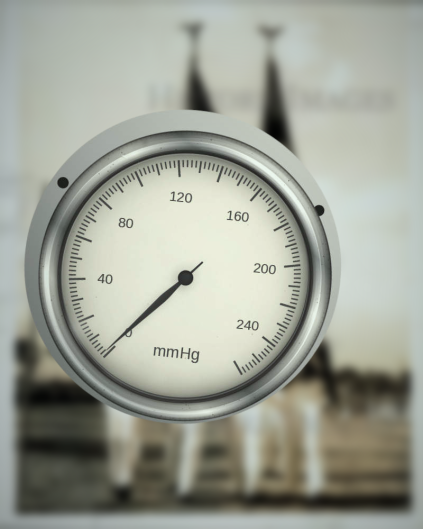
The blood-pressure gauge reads 2 mmHg
